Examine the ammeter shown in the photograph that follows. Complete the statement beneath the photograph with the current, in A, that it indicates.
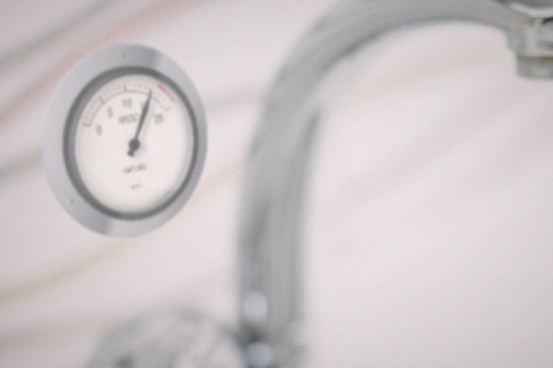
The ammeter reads 15 A
